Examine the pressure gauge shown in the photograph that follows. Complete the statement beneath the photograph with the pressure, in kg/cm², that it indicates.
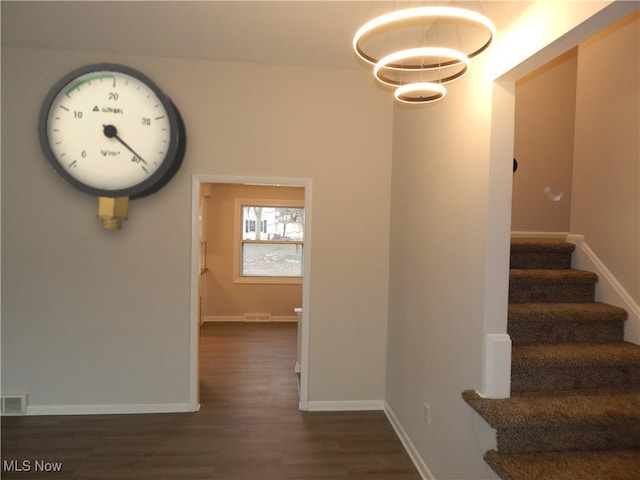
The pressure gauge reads 39 kg/cm²
